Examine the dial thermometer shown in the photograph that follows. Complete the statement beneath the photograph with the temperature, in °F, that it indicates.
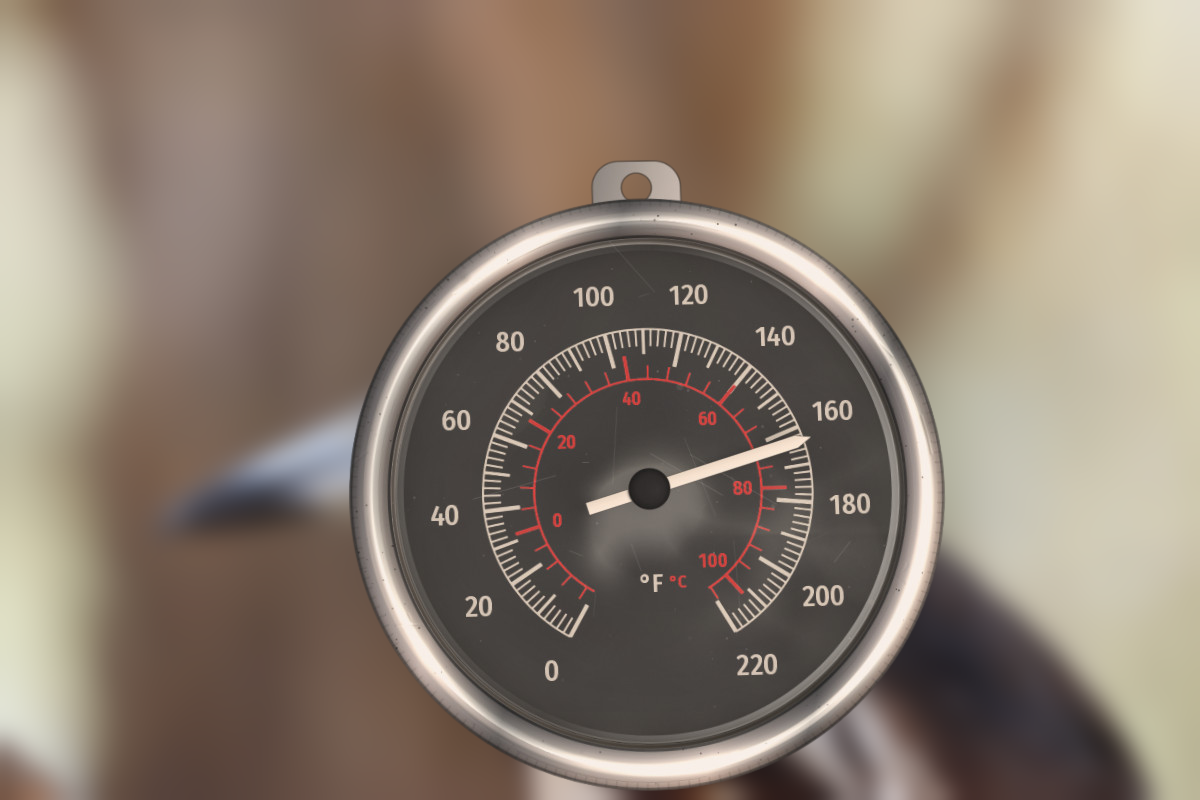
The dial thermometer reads 164 °F
